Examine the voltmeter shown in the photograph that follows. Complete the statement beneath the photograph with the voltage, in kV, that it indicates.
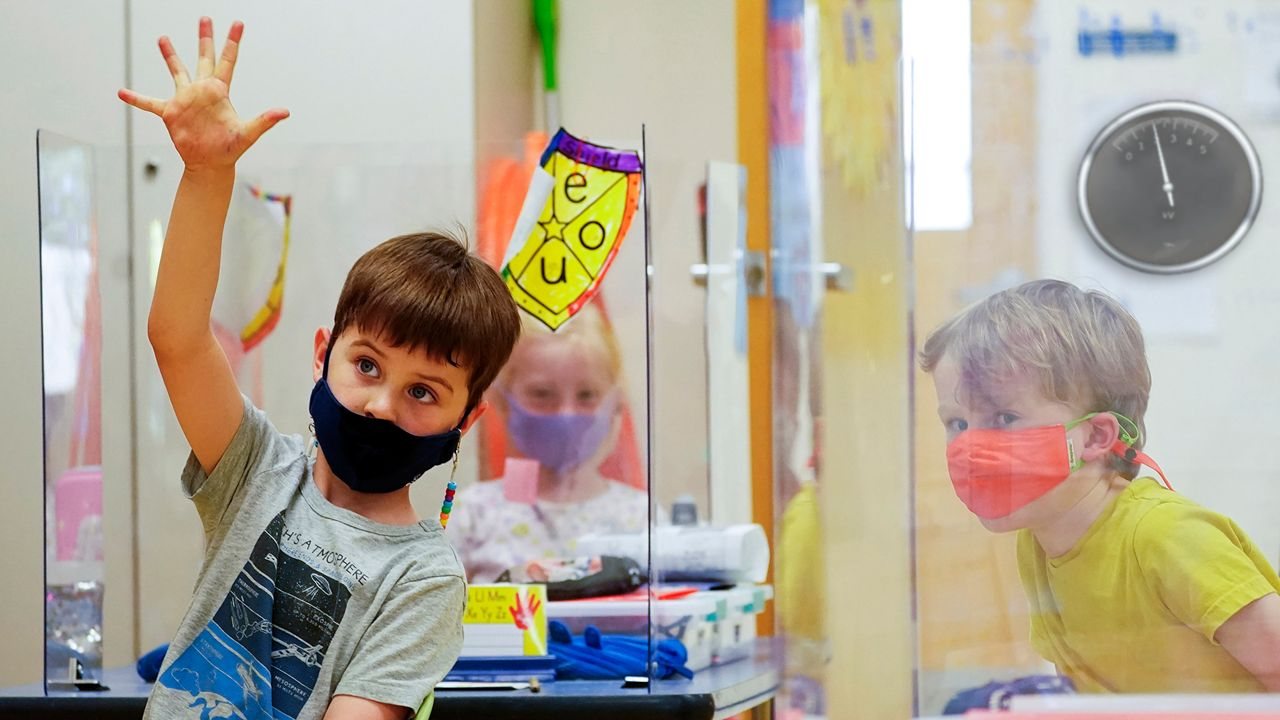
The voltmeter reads 2 kV
